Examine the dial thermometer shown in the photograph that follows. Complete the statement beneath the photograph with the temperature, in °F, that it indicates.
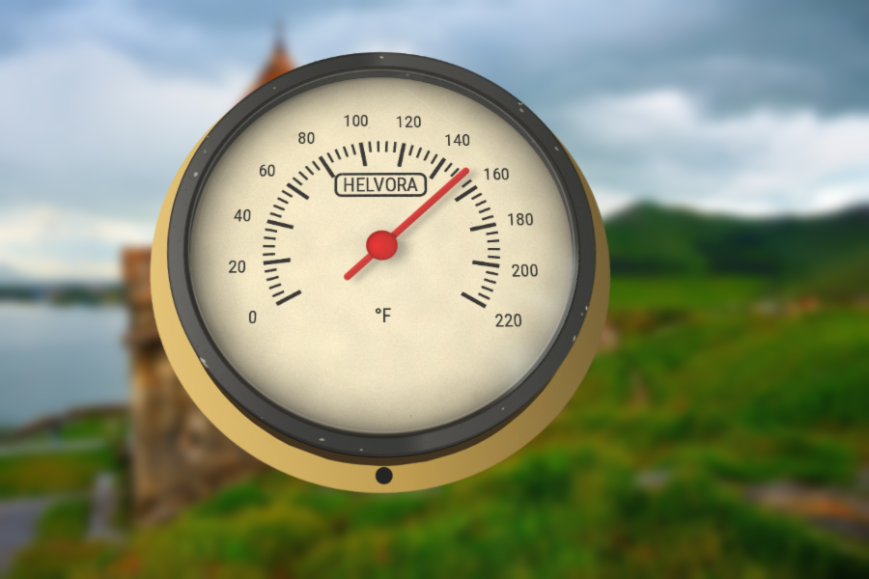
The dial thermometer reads 152 °F
